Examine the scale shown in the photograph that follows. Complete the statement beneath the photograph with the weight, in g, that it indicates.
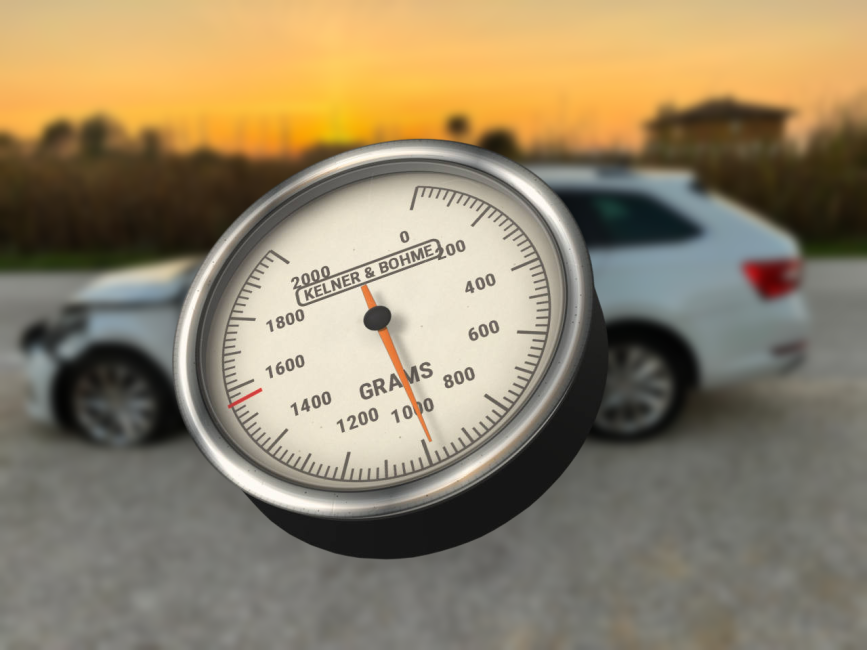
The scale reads 980 g
